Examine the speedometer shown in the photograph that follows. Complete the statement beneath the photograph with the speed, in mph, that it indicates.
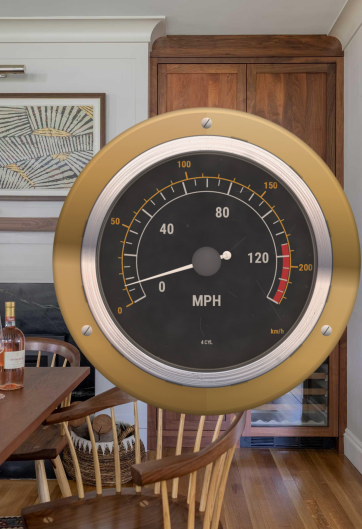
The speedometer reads 7.5 mph
